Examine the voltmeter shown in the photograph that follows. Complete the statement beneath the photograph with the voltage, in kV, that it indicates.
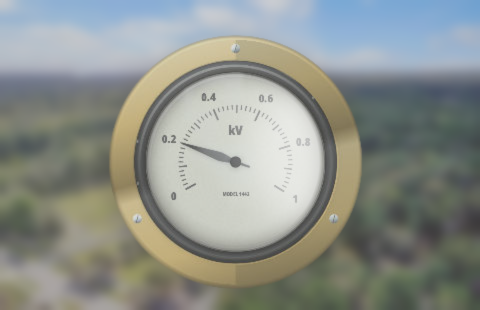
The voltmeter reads 0.2 kV
